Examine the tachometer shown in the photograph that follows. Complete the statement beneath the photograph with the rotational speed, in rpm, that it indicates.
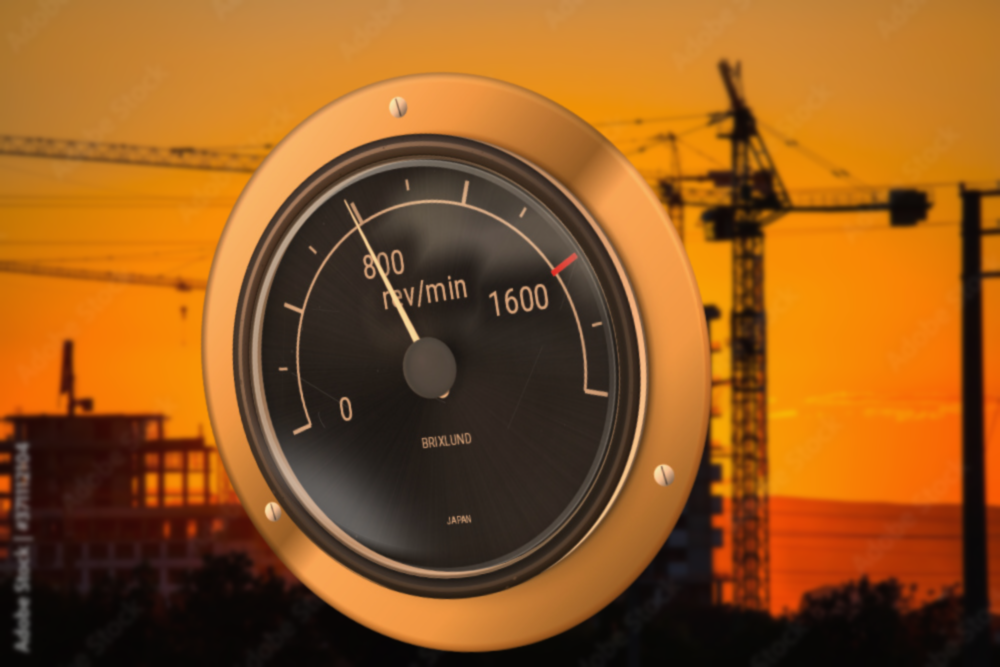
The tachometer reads 800 rpm
